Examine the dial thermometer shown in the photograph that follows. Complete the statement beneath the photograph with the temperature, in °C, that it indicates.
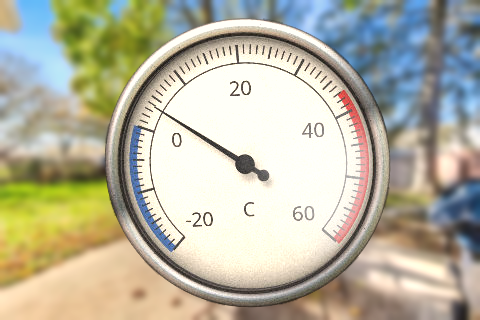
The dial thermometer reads 4 °C
